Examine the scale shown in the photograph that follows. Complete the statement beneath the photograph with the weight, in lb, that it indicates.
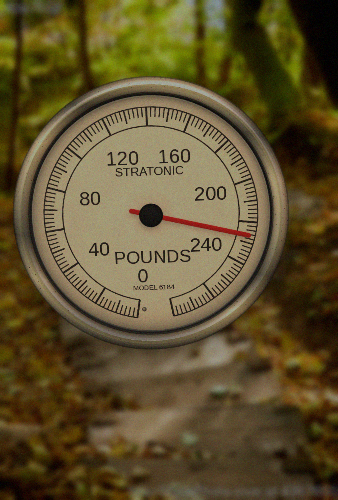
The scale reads 226 lb
